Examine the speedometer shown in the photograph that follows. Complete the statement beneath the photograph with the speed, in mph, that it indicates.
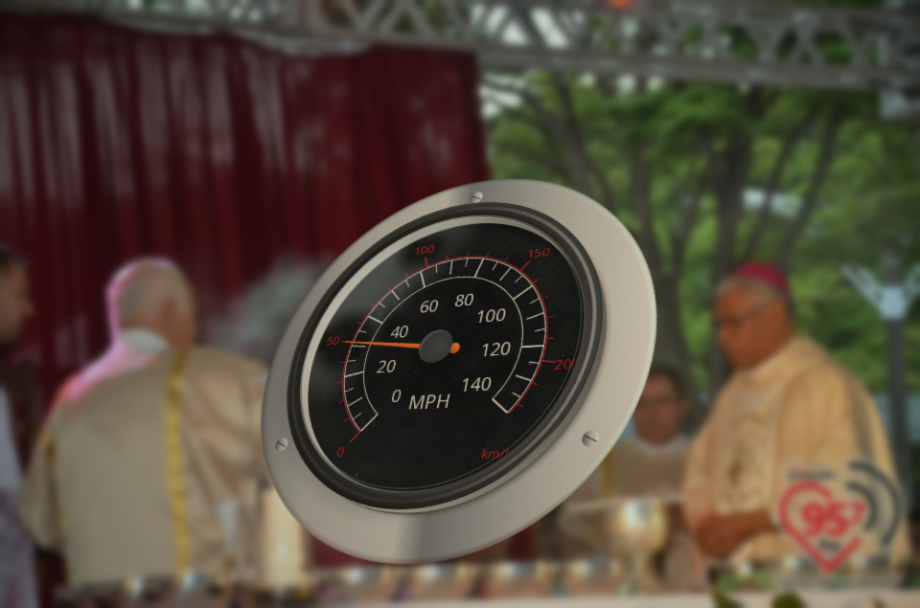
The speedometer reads 30 mph
